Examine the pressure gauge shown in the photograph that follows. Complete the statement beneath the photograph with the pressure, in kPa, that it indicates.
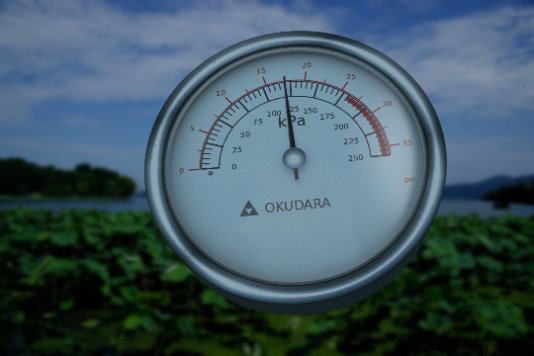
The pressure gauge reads 120 kPa
